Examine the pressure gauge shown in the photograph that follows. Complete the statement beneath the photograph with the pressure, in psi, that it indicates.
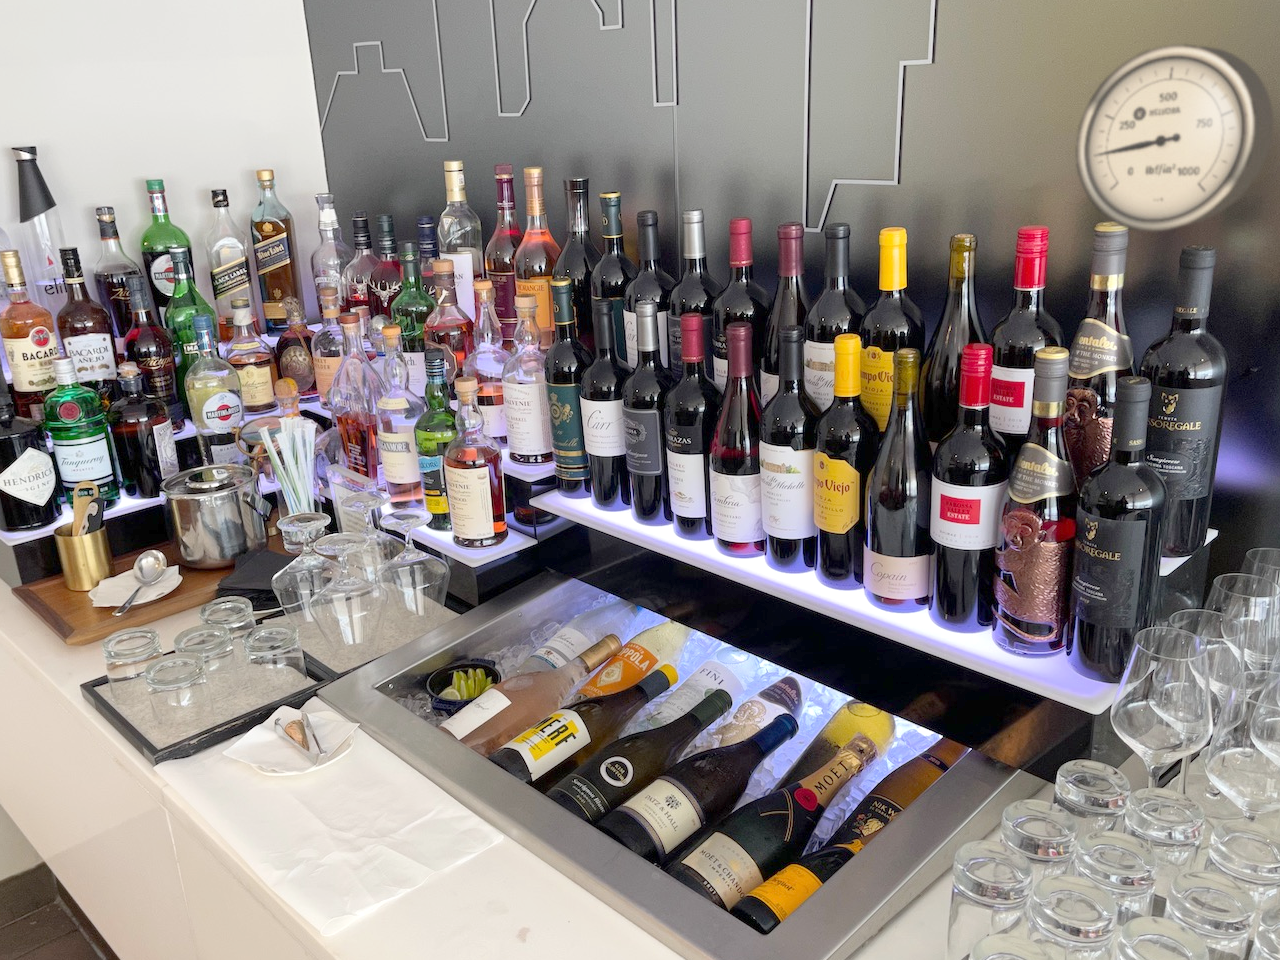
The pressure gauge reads 125 psi
